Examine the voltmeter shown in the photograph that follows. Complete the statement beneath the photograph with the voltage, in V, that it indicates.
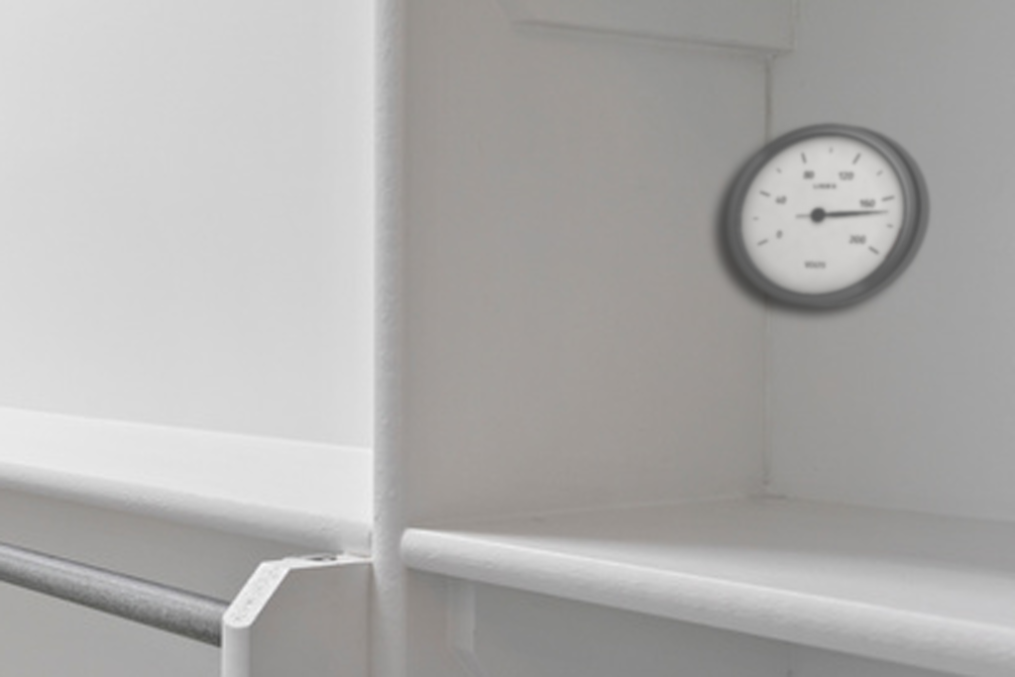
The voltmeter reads 170 V
